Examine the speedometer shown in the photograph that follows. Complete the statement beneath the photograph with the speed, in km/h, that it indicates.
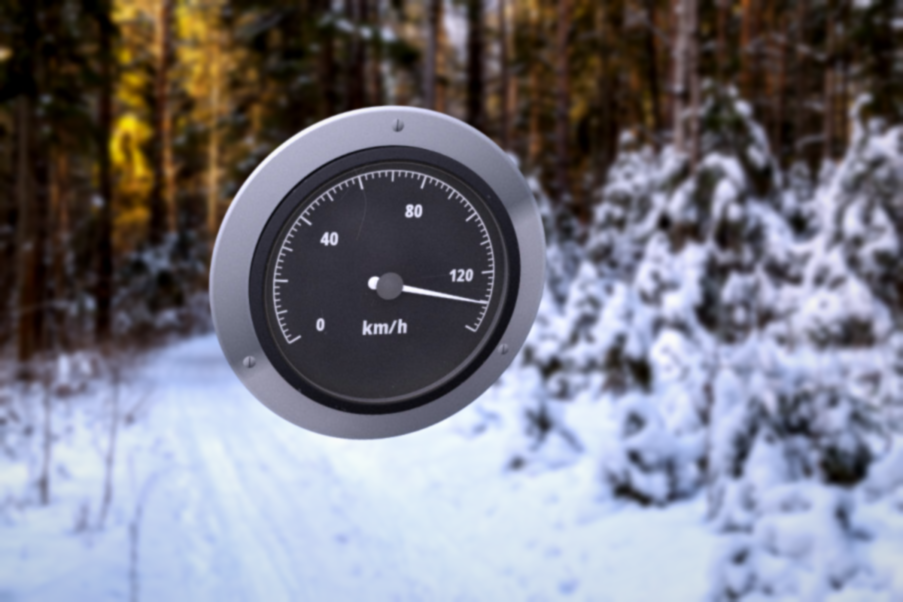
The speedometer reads 130 km/h
